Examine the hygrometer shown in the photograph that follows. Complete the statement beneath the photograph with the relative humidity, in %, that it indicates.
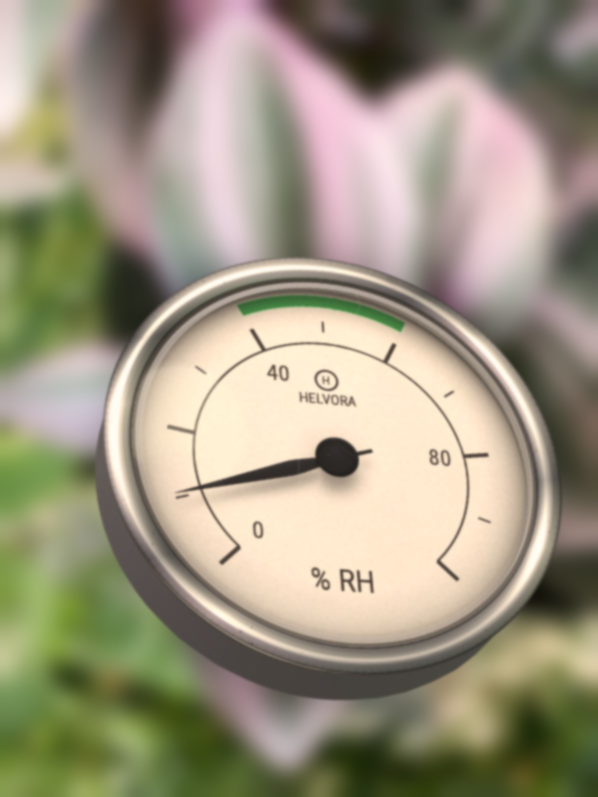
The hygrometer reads 10 %
